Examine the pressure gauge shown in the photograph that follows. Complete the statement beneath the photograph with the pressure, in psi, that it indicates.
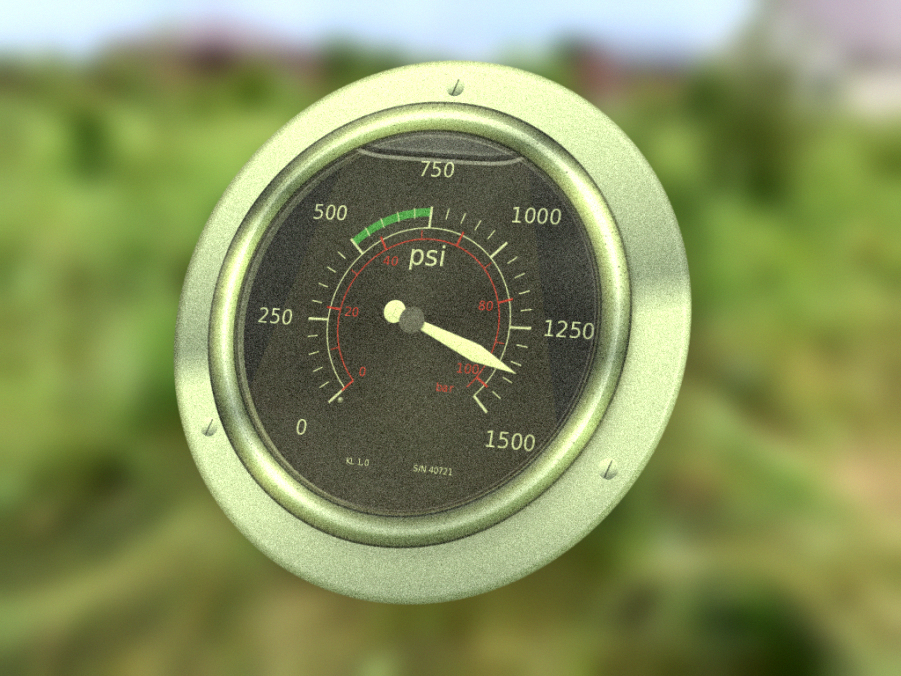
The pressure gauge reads 1375 psi
